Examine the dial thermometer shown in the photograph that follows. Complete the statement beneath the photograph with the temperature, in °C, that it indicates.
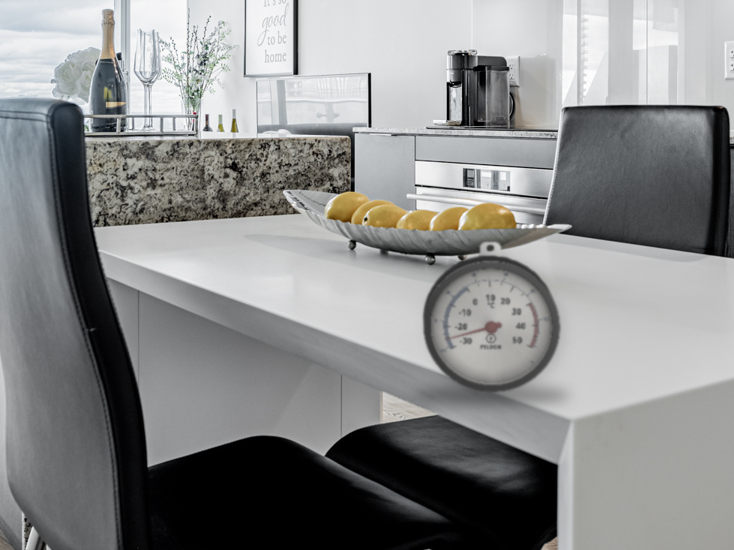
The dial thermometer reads -25 °C
